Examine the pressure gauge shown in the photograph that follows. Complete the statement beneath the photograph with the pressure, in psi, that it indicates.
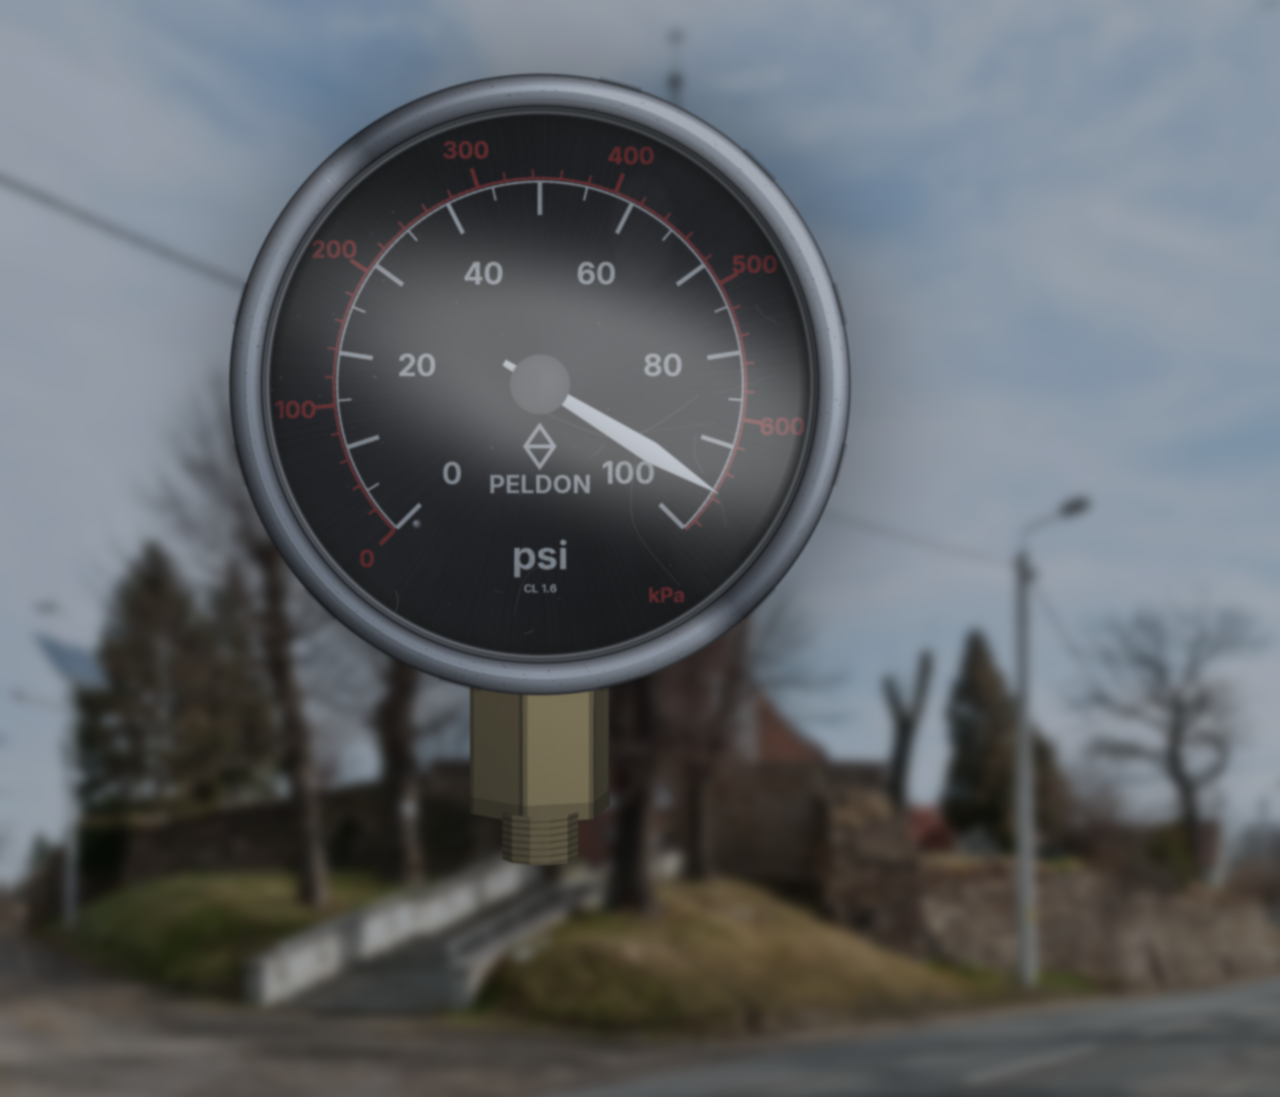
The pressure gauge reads 95 psi
